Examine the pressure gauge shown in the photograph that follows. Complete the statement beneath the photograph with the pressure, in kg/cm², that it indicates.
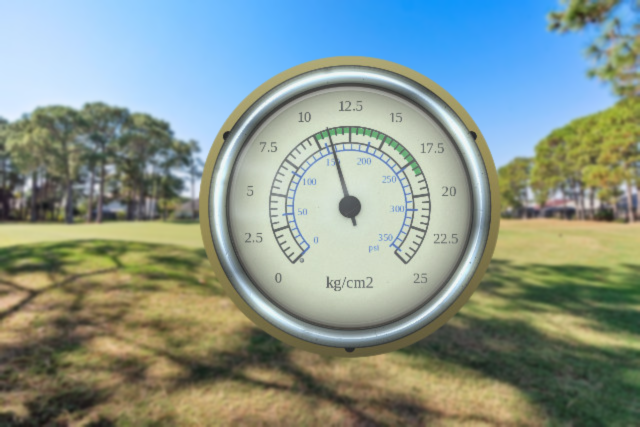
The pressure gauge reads 11 kg/cm²
